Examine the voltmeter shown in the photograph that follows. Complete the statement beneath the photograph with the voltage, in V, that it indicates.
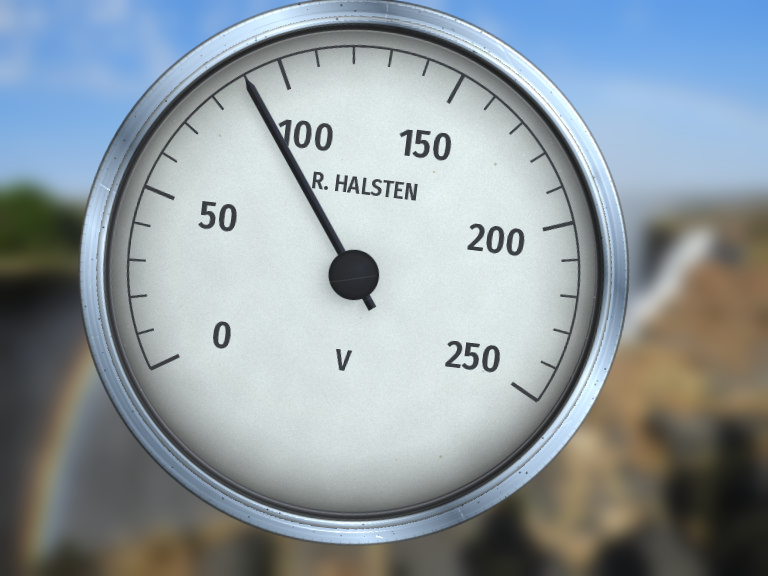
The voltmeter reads 90 V
